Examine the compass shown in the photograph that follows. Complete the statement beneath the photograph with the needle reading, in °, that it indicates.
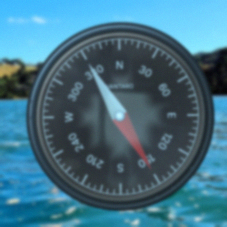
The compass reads 150 °
